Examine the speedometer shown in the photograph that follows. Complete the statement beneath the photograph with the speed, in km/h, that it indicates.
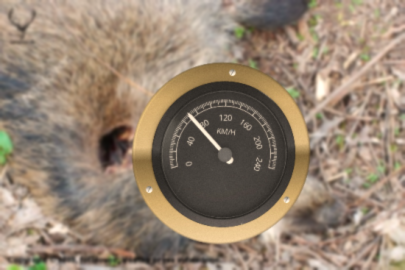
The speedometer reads 70 km/h
